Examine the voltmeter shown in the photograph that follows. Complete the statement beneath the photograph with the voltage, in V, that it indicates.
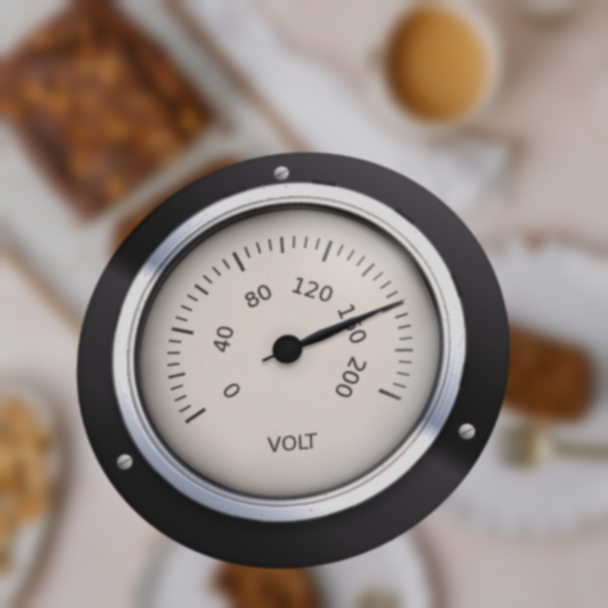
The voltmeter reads 160 V
